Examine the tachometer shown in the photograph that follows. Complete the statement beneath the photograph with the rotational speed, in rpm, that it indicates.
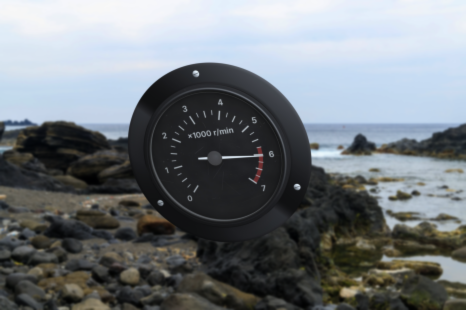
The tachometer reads 6000 rpm
